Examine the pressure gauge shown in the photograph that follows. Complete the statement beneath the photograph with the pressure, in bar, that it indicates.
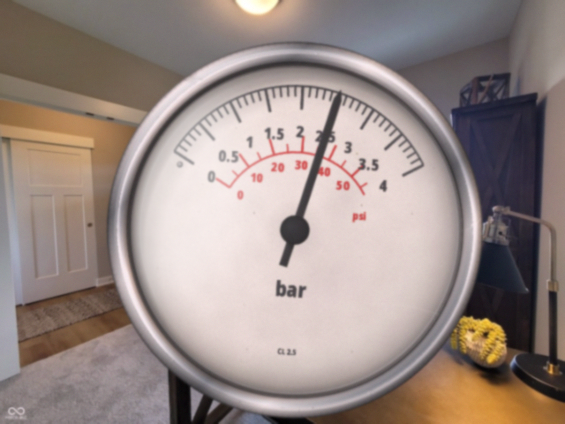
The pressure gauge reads 2.5 bar
